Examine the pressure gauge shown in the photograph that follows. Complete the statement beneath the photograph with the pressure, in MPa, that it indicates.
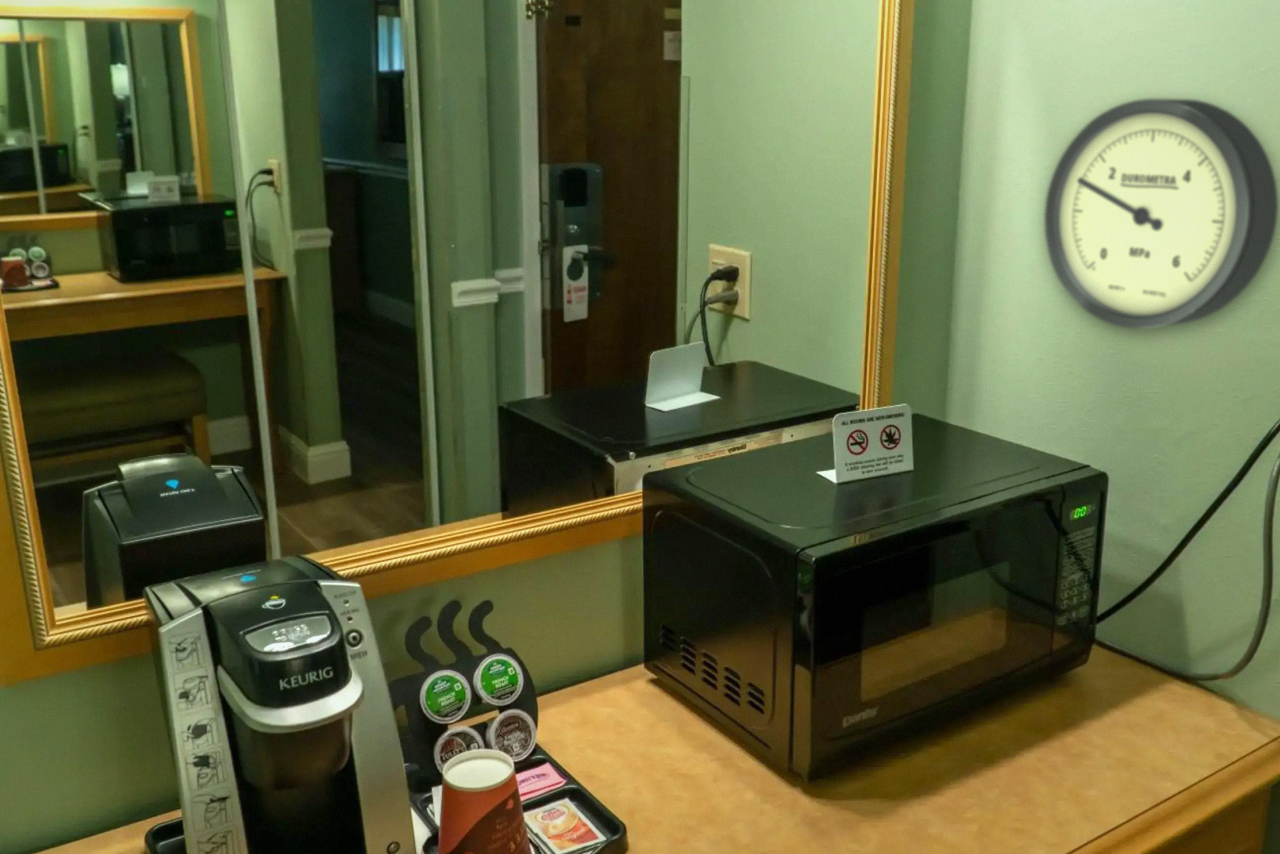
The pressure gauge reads 1.5 MPa
